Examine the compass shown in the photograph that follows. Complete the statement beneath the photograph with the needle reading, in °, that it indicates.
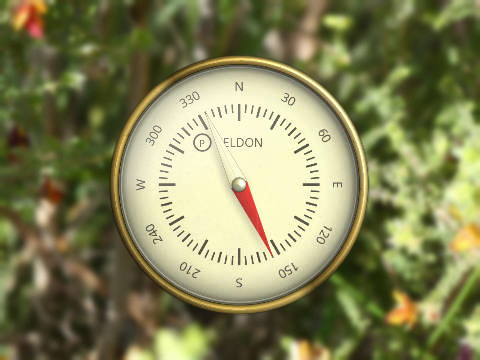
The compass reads 155 °
